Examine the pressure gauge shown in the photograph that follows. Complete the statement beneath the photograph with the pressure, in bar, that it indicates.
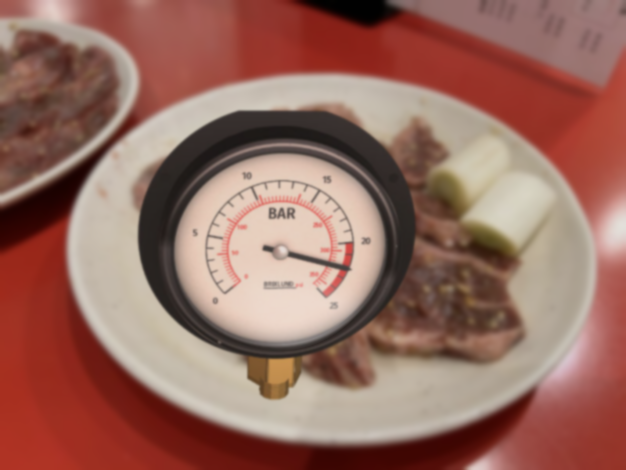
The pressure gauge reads 22 bar
